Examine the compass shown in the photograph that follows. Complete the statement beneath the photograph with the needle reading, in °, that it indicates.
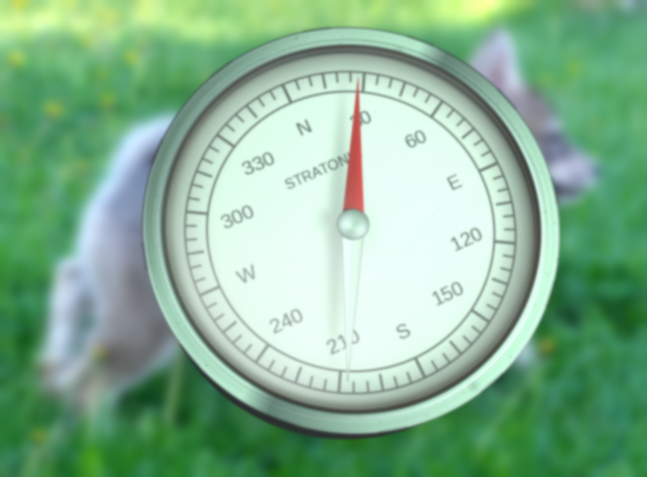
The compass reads 27.5 °
